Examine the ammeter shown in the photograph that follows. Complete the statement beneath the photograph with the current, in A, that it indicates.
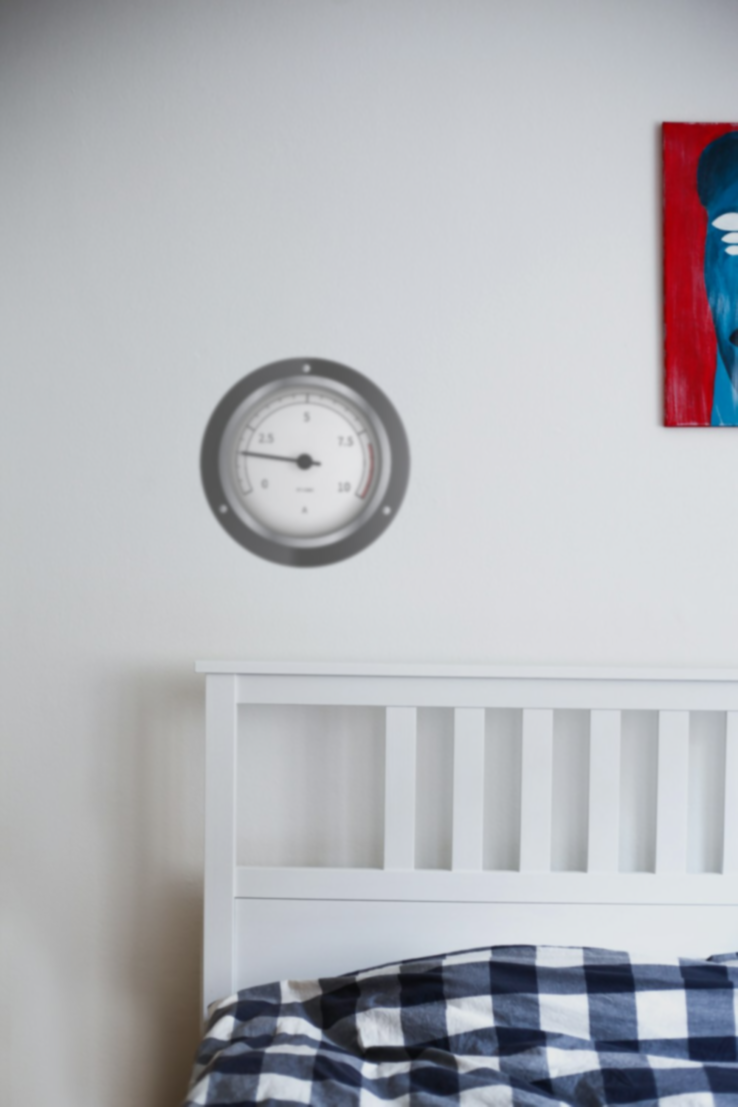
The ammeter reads 1.5 A
